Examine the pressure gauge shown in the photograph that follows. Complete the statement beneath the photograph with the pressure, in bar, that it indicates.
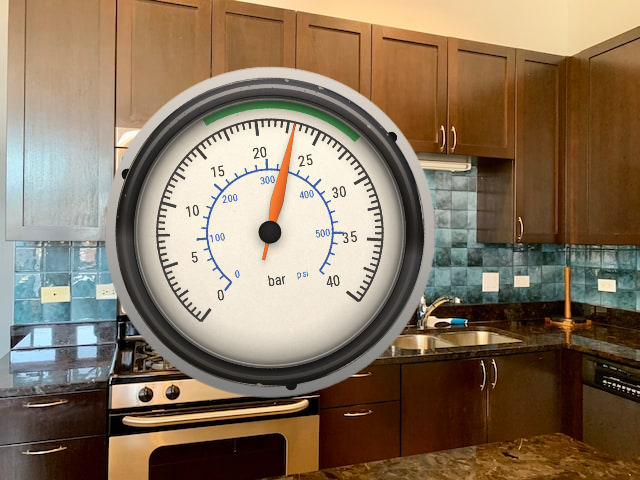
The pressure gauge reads 23 bar
